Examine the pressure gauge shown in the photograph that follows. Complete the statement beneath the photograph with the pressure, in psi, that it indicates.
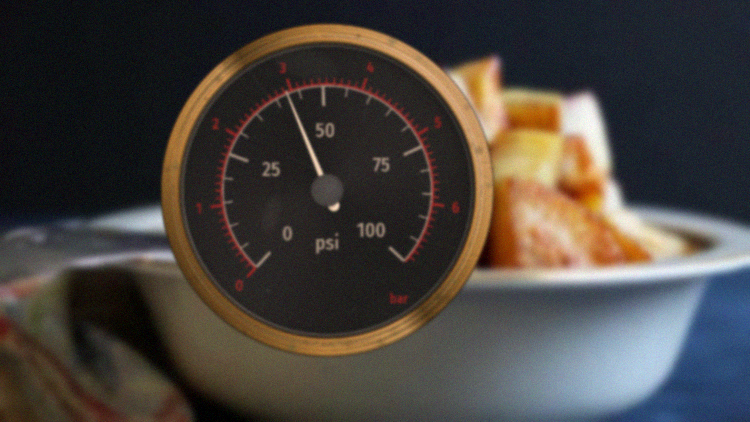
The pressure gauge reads 42.5 psi
